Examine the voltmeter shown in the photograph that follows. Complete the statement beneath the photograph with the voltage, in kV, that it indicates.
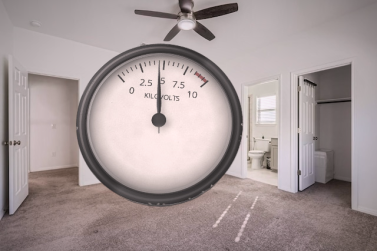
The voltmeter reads 4.5 kV
